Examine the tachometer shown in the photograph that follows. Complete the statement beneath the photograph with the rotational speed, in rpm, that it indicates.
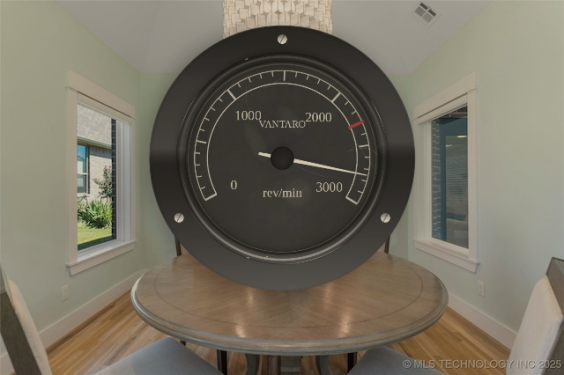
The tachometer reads 2750 rpm
